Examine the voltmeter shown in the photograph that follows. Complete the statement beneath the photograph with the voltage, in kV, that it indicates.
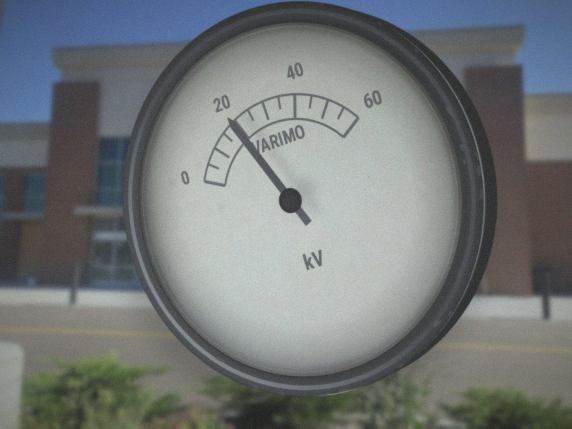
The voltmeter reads 20 kV
